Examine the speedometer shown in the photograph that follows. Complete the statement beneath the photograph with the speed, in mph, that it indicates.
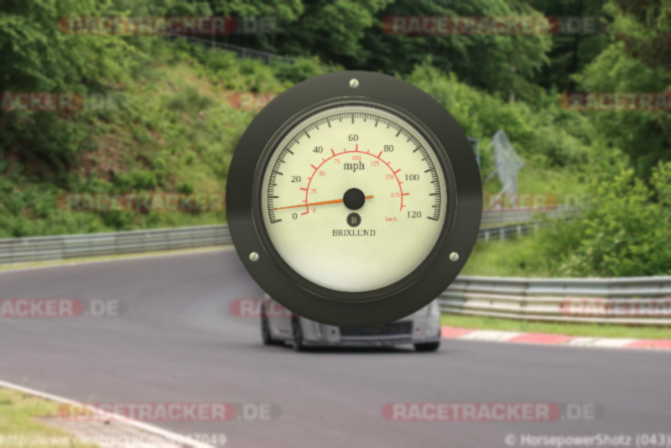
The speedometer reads 5 mph
